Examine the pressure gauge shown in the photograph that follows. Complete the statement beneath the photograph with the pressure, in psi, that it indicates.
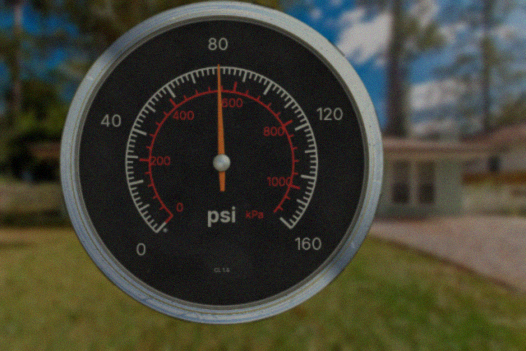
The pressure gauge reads 80 psi
